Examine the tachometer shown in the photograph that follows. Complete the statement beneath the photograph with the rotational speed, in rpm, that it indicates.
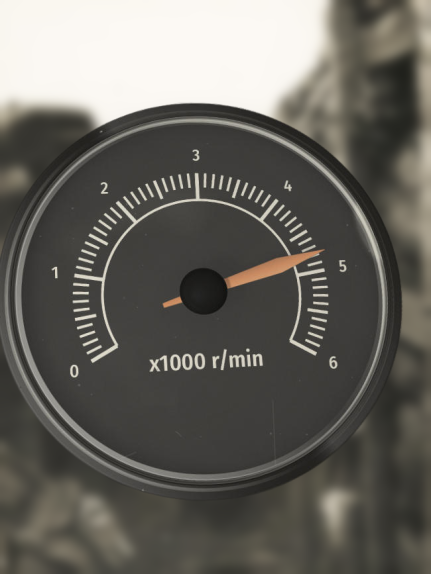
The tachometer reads 4800 rpm
